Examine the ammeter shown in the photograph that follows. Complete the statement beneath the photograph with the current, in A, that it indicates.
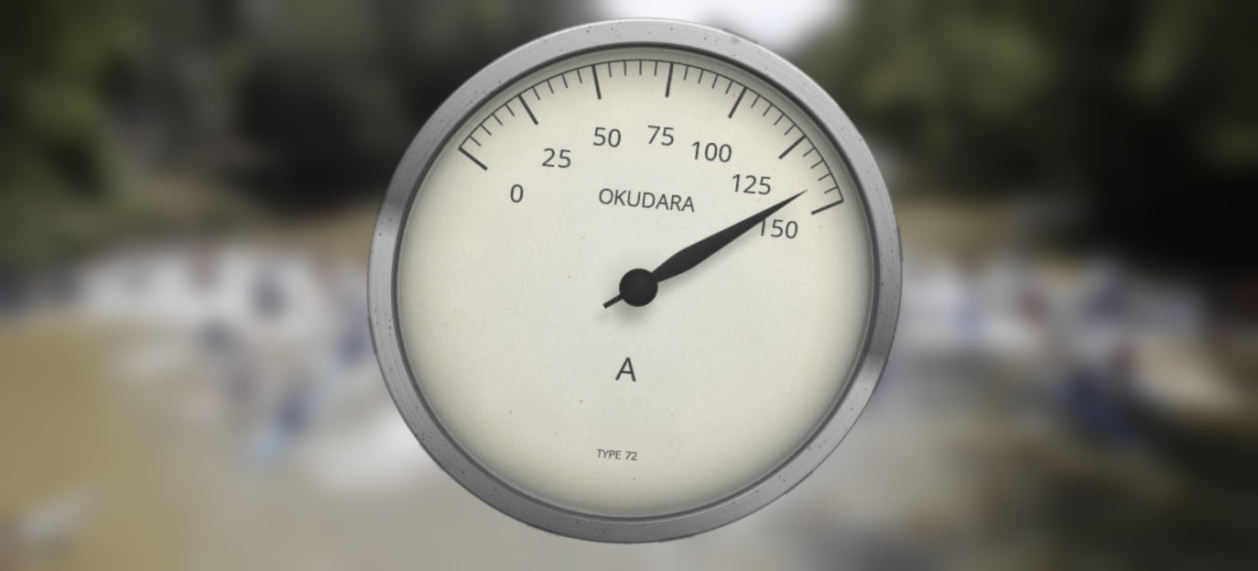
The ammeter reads 140 A
